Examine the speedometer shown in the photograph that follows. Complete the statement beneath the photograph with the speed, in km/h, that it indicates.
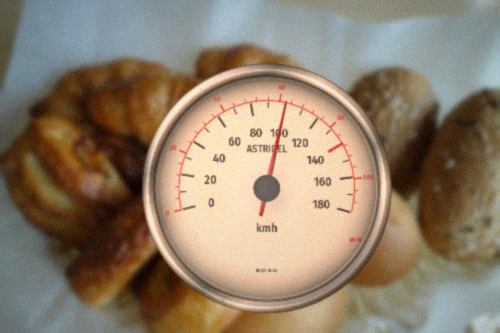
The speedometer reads 100 km/h
